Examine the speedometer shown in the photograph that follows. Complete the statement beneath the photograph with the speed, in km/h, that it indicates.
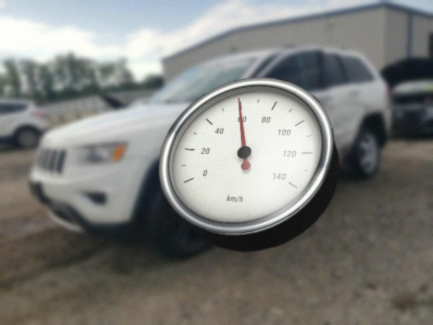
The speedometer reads 60 km/h
